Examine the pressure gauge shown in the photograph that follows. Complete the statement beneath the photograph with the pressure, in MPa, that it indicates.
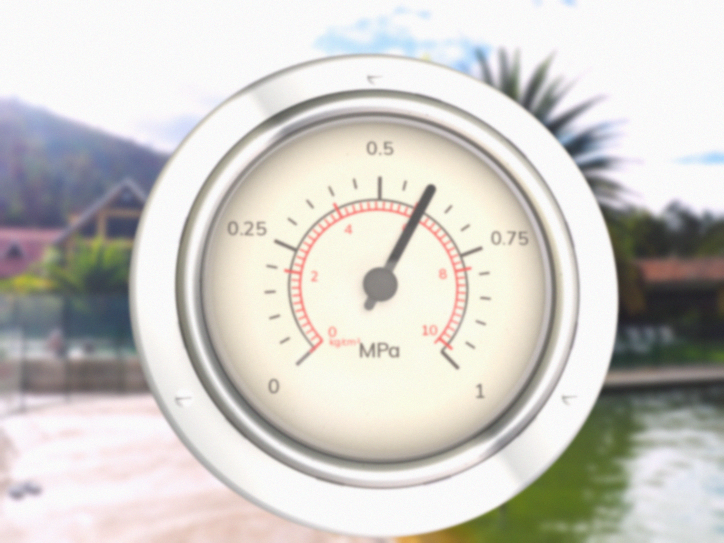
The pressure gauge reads 0.6 MPa
